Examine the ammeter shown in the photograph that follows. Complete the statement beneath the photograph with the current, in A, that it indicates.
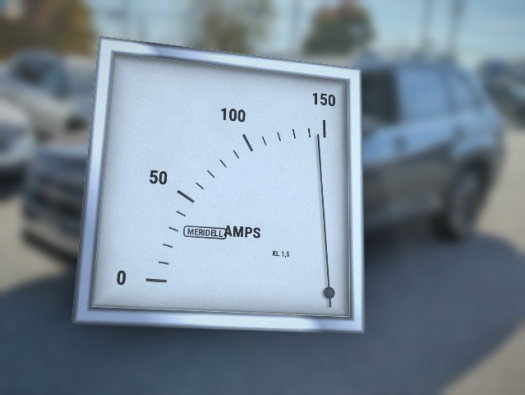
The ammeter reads 145 A
